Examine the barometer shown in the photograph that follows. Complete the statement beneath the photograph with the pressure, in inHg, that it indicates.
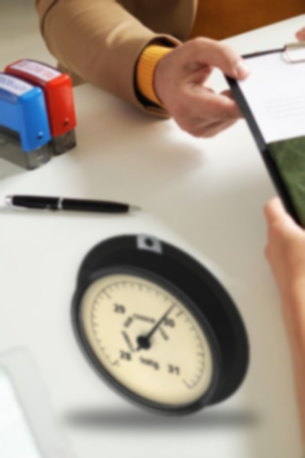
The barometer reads 29.9 inHg
